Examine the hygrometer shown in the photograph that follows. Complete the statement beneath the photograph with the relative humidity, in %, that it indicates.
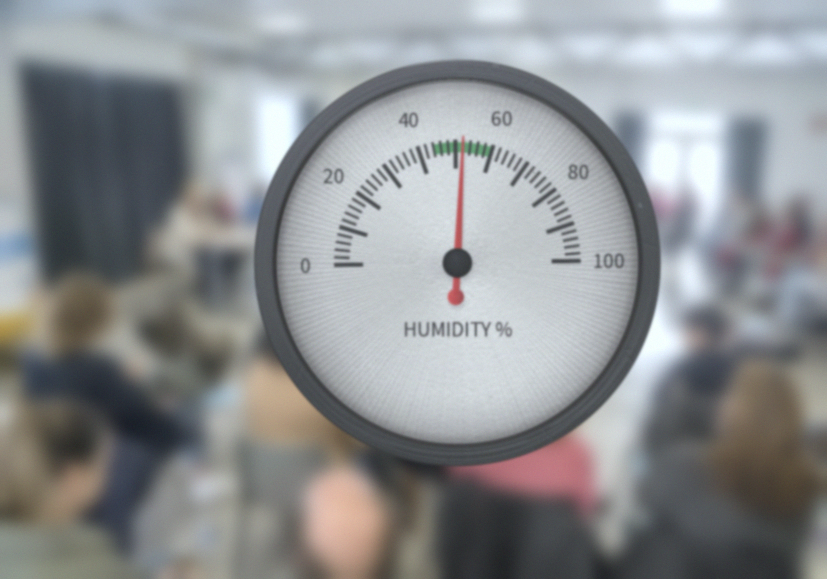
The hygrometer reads 52 %
